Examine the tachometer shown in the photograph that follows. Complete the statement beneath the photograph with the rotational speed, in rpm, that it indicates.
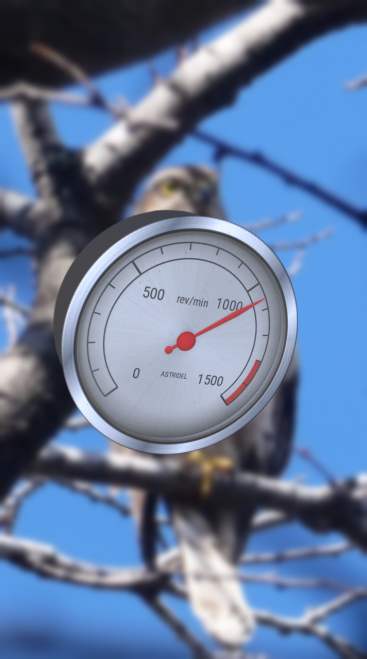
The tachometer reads 1050 rpm
